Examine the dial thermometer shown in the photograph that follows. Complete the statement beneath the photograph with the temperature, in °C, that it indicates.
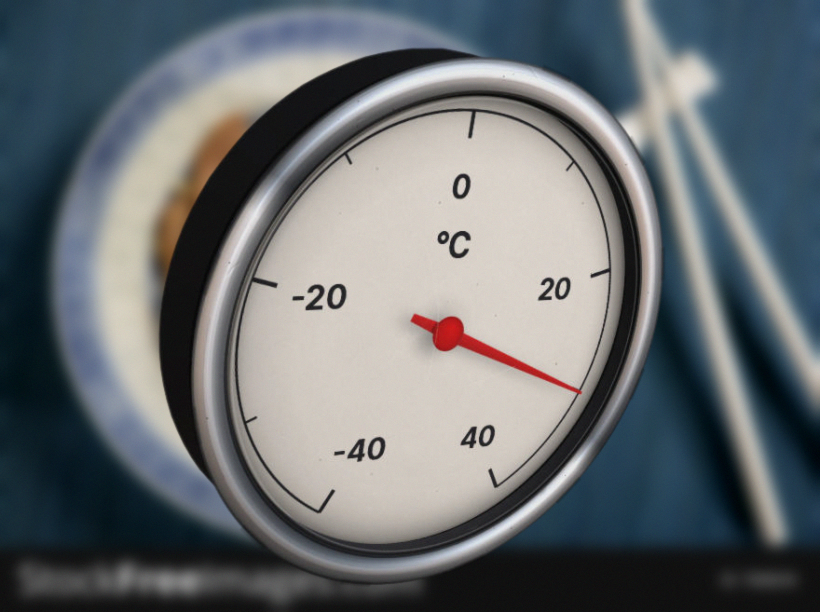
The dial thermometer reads 30 °C
